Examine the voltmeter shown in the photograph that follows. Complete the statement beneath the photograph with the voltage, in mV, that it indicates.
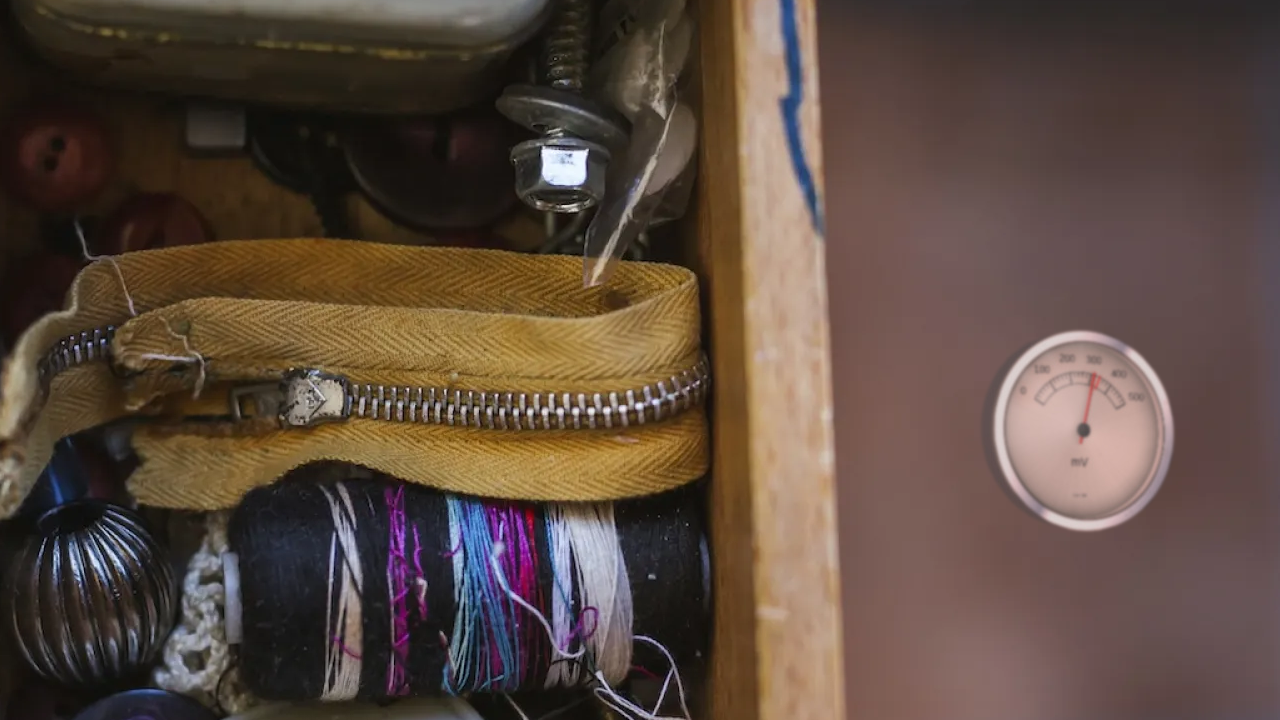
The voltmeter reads 300 mV
